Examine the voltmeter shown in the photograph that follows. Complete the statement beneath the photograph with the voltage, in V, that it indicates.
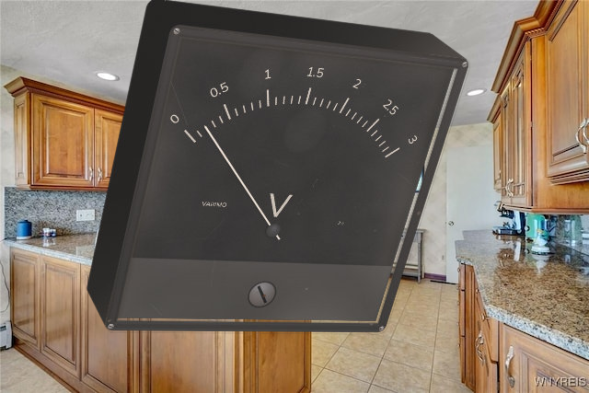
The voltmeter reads 0.2 V
